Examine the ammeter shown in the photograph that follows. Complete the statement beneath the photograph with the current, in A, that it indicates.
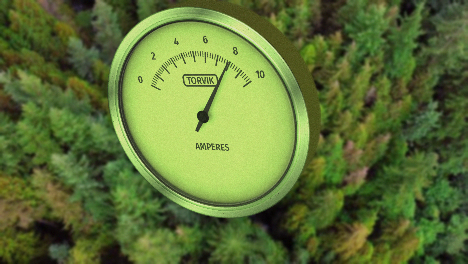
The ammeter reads 8 A
